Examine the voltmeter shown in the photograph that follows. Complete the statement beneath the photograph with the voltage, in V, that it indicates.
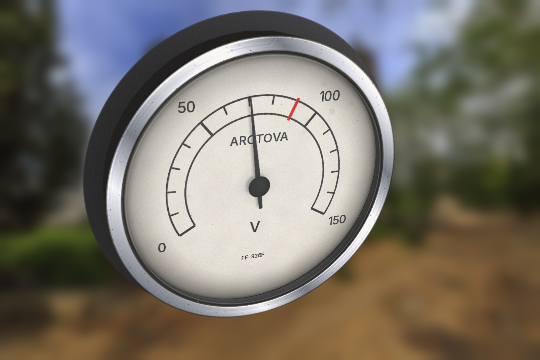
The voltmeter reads 70 V
